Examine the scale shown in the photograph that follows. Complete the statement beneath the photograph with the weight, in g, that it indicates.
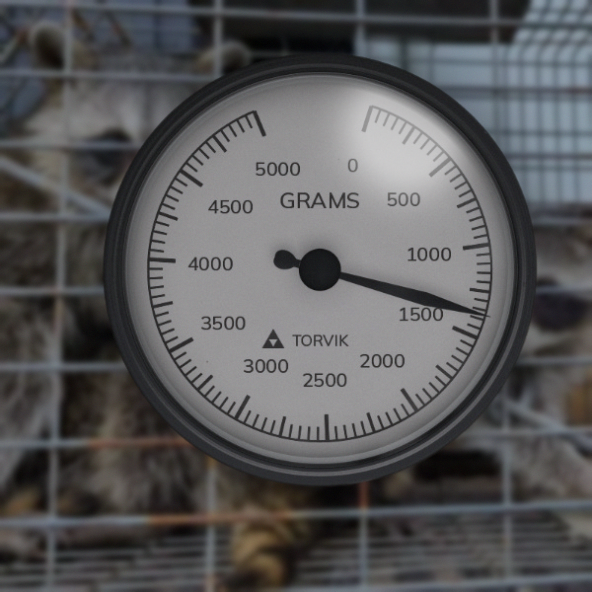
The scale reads 1375 g
